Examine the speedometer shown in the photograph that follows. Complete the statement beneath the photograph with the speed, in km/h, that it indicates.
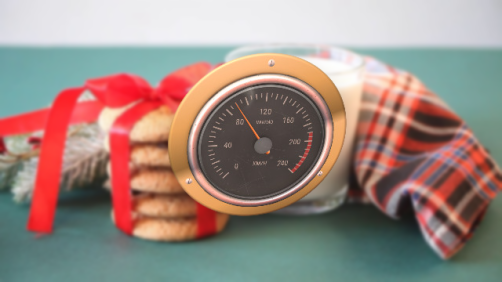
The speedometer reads 90 km/h
